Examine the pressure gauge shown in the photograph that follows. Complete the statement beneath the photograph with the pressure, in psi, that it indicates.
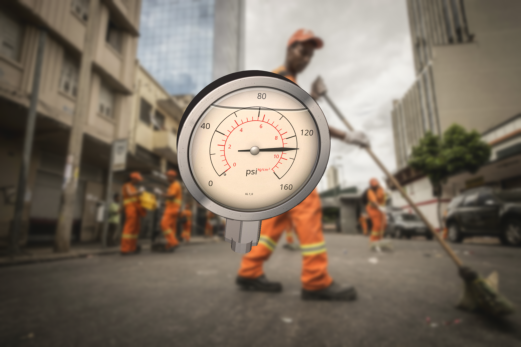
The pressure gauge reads 130 psi
